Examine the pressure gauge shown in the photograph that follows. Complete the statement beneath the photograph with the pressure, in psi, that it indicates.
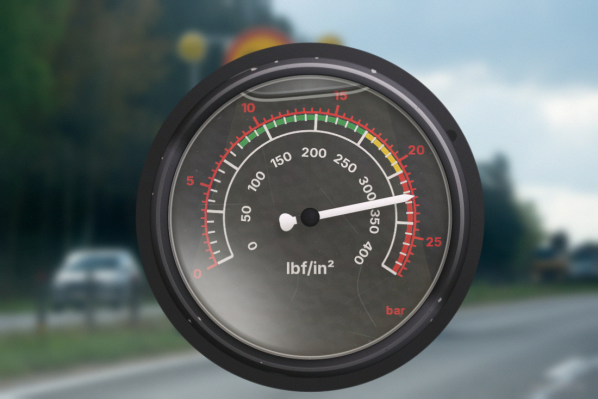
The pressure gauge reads 325 psi
